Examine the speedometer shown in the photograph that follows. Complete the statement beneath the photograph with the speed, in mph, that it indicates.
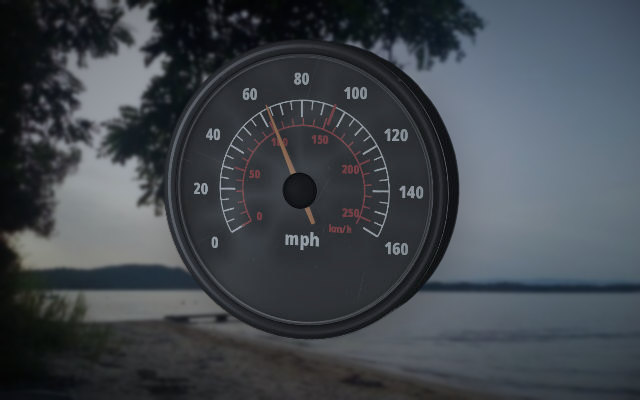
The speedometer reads 65 mph
